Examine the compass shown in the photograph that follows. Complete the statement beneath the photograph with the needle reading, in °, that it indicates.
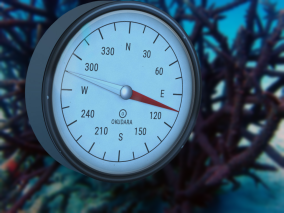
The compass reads 105 °
